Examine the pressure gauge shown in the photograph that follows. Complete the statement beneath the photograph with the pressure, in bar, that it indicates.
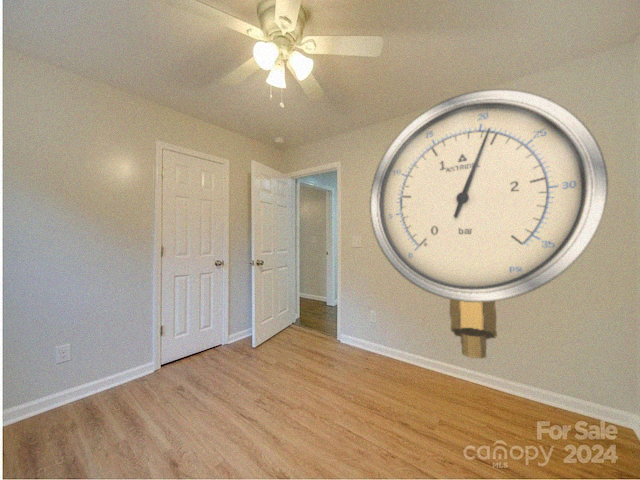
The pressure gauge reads 1.45 bar
